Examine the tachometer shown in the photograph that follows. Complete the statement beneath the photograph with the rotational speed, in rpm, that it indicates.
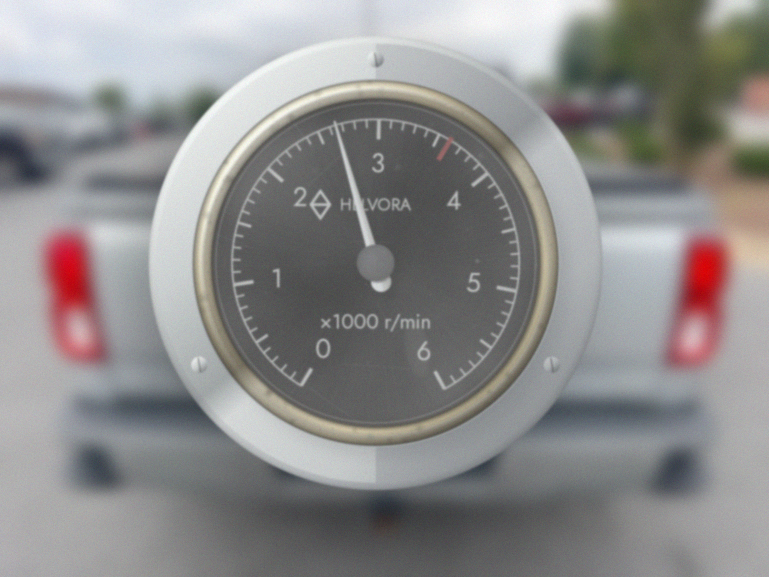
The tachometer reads 2650 rpm
